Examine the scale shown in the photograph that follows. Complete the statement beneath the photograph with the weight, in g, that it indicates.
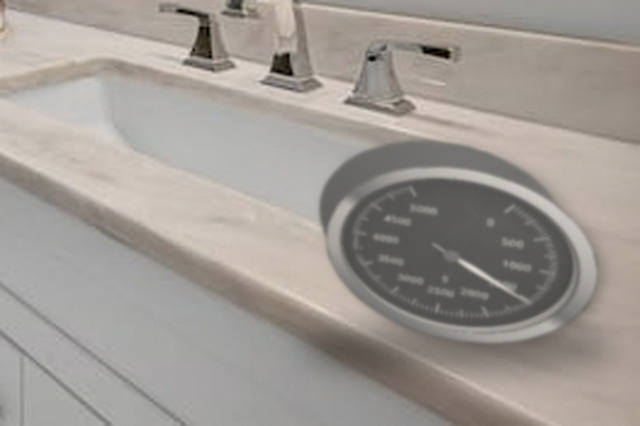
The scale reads 1500 g
